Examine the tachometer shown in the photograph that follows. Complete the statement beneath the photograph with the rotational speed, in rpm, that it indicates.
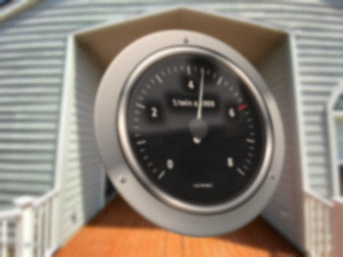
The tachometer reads 4400 rpm
